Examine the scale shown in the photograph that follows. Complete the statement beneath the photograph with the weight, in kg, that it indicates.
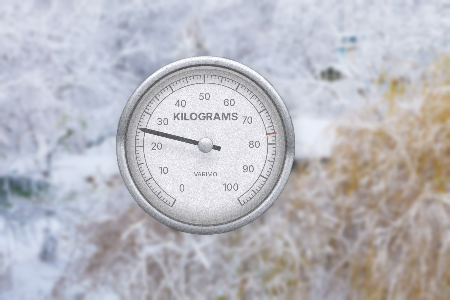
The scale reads 25 kg
